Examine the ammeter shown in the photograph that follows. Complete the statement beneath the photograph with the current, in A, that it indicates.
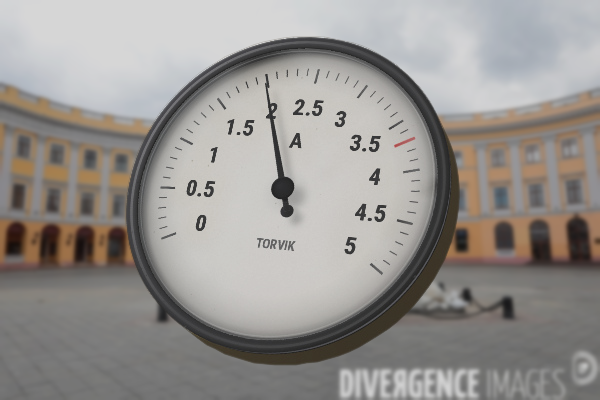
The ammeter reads 2 A
